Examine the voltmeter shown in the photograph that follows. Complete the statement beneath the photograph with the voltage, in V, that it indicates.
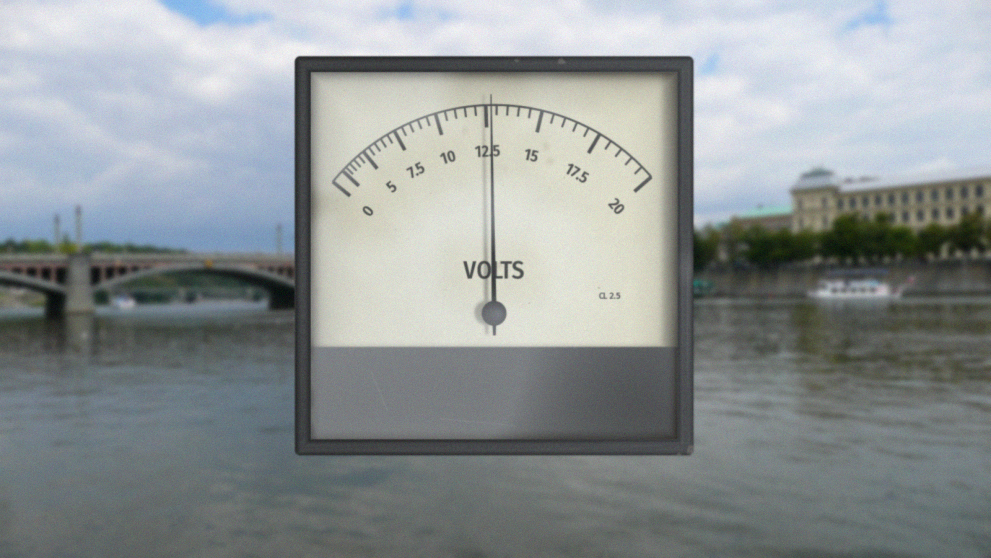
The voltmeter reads 12.75 V
